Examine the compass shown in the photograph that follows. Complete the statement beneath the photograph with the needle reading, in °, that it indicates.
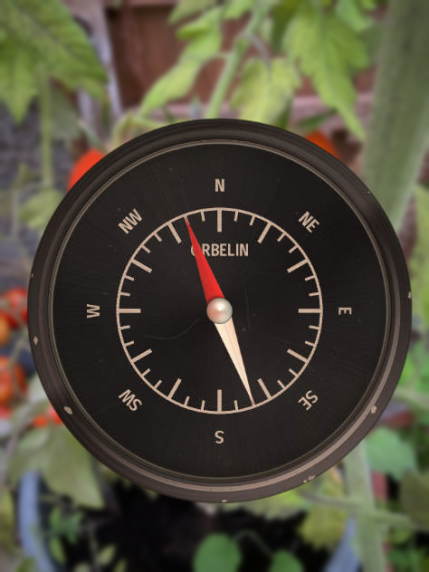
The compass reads 340 °
